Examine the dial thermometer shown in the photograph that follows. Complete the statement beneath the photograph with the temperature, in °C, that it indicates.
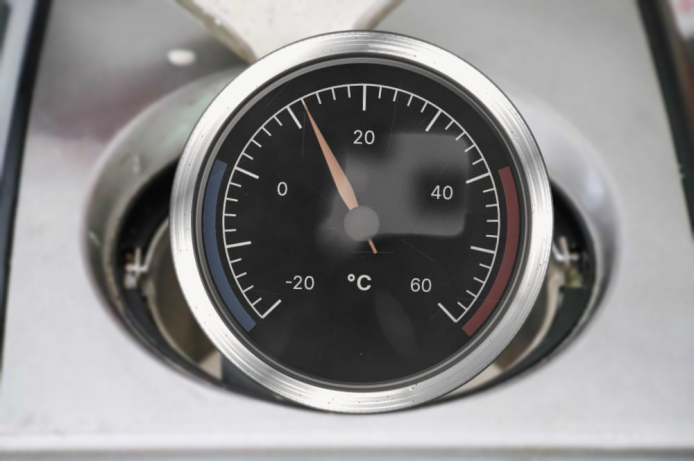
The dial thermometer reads 12 °C
